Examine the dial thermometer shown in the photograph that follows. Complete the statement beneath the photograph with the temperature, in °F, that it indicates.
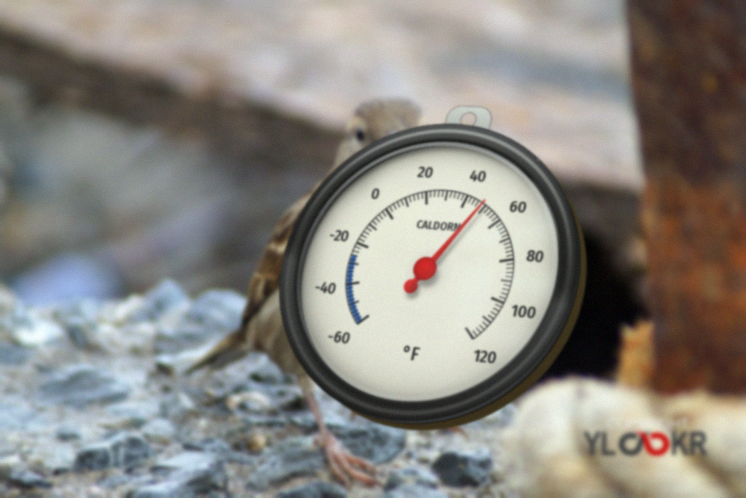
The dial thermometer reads 50 °F
